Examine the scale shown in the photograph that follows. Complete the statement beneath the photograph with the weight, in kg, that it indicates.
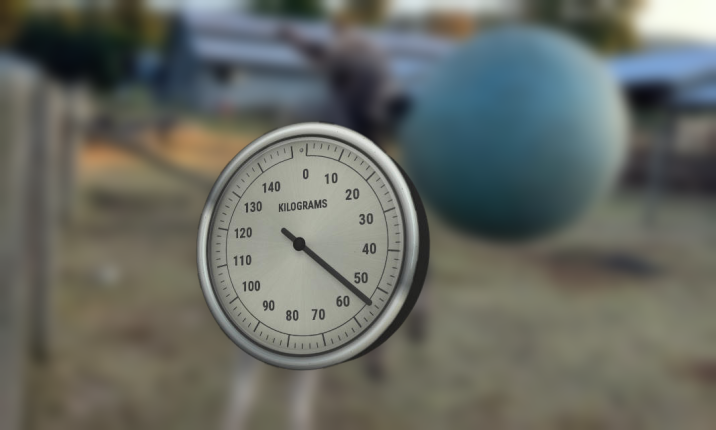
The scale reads 54 kg
